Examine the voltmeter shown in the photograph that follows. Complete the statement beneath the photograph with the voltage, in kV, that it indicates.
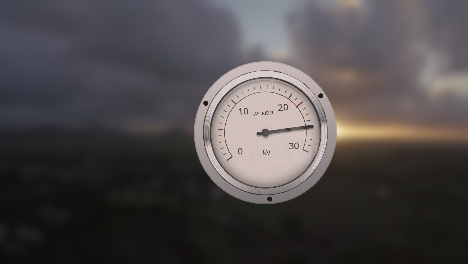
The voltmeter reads 26 kV
